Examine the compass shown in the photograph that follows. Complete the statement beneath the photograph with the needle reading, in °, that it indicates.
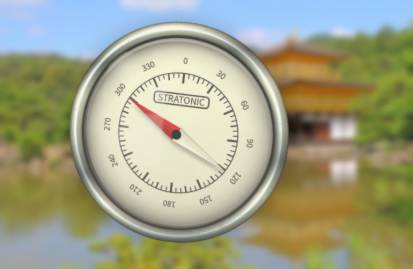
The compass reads 300 °
